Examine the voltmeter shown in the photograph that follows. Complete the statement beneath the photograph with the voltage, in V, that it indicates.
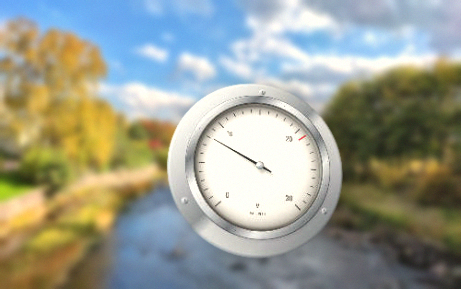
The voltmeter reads 8 V
